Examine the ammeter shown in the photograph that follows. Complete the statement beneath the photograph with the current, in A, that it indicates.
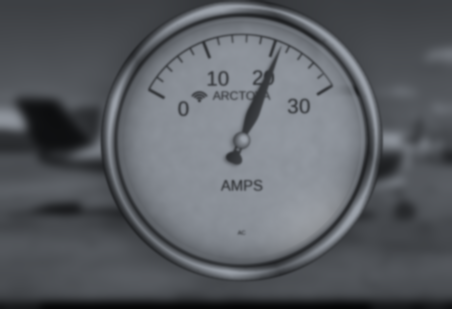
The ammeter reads 21 A
